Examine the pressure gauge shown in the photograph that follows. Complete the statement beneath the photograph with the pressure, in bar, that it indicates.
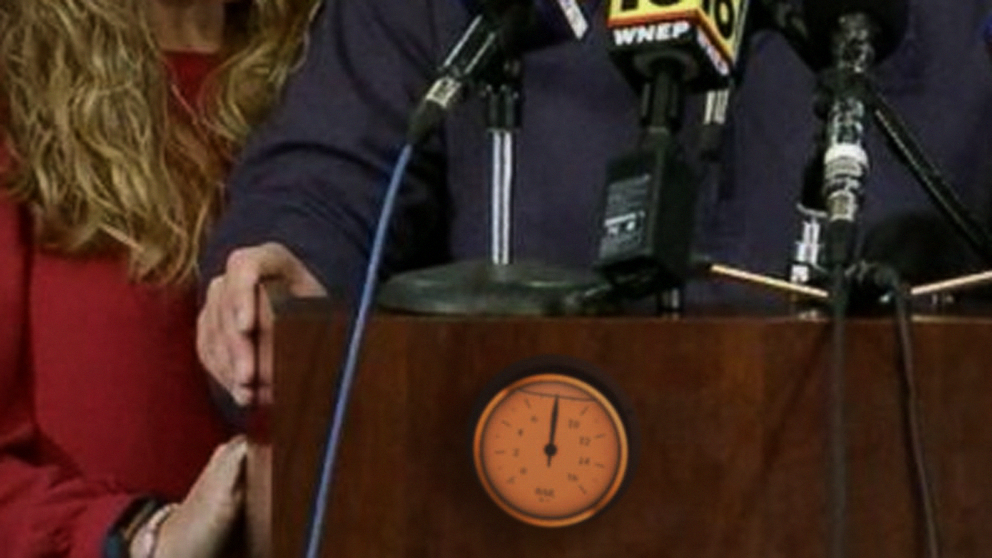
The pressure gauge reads 8 bar
